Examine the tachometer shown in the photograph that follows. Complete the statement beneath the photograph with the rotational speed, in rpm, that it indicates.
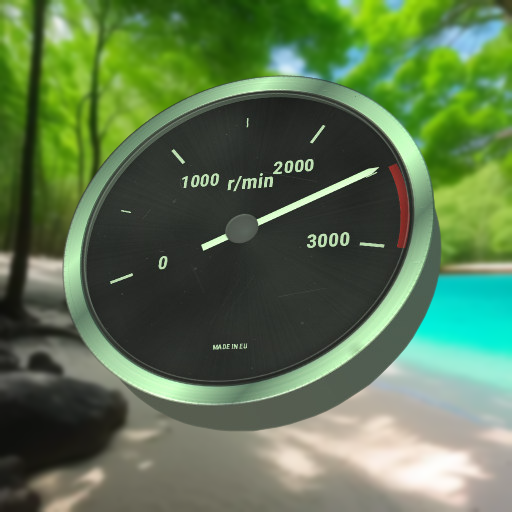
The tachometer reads 2500 rpm
